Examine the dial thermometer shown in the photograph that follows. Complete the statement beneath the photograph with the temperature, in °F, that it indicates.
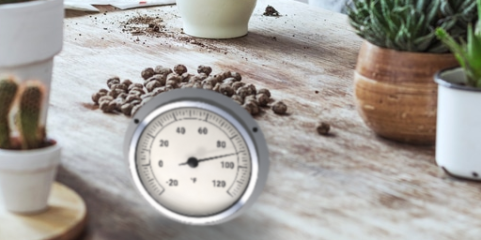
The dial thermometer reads 90 °F
